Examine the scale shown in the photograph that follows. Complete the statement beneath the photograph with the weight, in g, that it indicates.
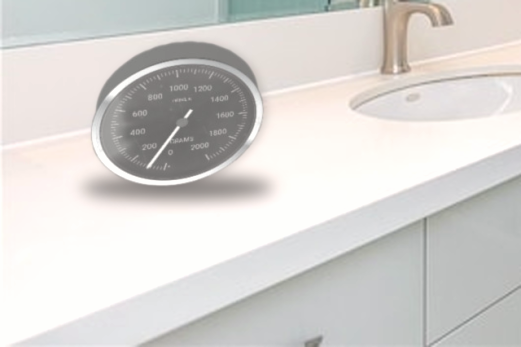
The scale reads 100 g
